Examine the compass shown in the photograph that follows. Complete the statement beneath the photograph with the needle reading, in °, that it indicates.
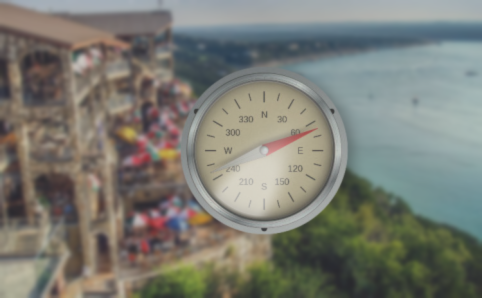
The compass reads 67.5 °
